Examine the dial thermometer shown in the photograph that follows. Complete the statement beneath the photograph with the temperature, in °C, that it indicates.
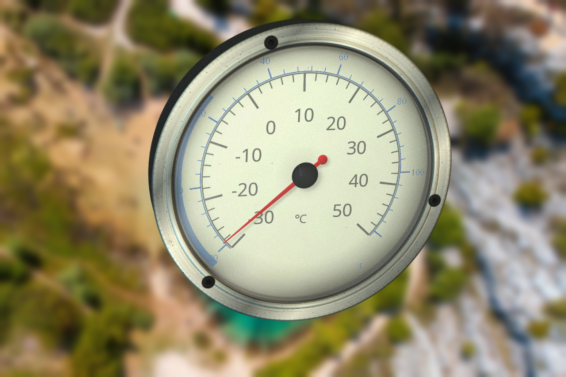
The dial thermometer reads -28 °C
